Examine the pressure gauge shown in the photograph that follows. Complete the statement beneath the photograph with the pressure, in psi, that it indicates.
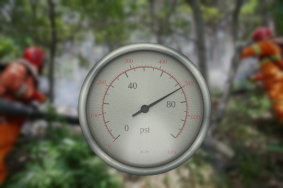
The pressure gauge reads 72.5 psi
